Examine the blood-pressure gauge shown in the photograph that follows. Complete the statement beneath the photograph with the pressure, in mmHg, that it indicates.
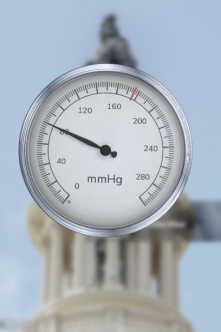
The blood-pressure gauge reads 80 mmHg
